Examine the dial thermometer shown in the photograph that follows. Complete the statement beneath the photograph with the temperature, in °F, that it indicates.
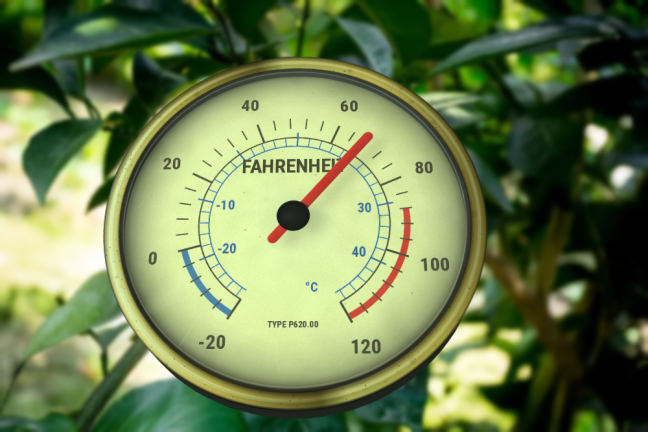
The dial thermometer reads 68 °F
